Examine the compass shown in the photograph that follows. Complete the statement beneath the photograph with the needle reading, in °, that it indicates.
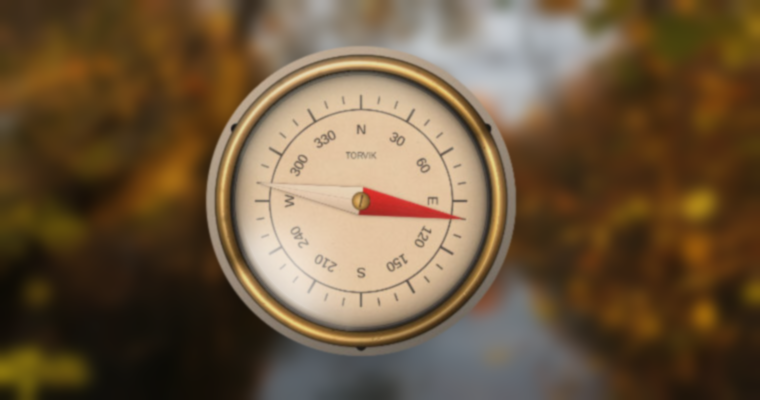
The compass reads 100 °
